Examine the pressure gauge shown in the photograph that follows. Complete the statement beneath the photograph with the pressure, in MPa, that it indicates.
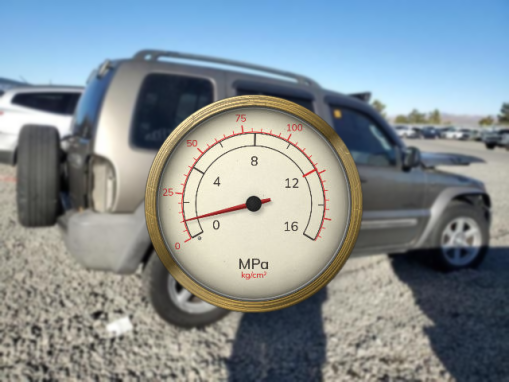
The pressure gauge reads 1 MPa
